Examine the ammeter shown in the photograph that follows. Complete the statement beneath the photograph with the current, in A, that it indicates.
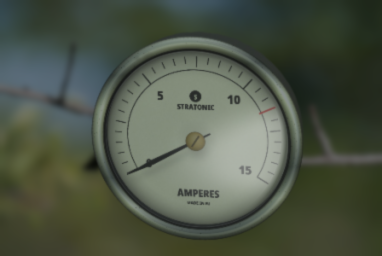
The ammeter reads 0 A
